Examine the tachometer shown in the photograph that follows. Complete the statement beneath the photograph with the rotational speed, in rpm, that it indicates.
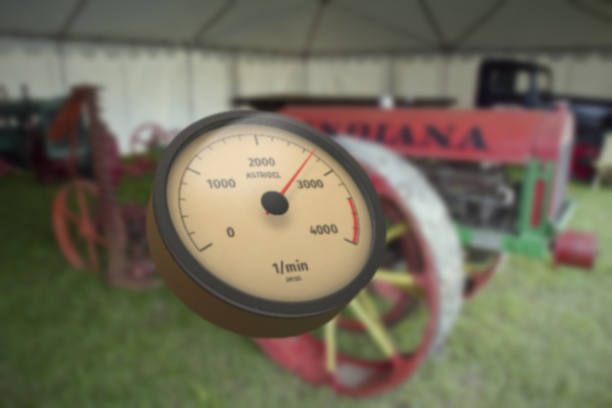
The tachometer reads 2700 rpm
